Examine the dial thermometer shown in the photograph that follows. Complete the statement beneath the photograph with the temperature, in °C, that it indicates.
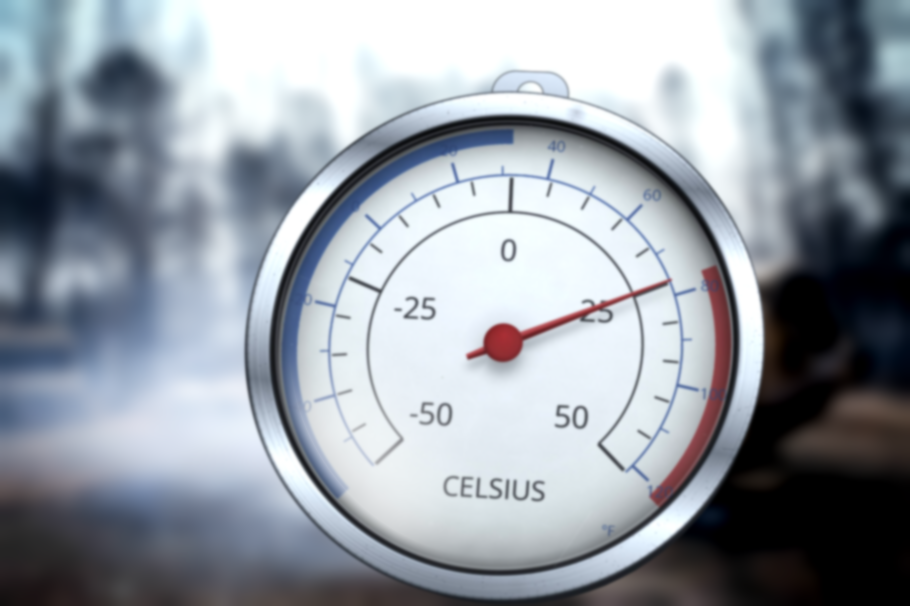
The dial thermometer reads 25 °C
